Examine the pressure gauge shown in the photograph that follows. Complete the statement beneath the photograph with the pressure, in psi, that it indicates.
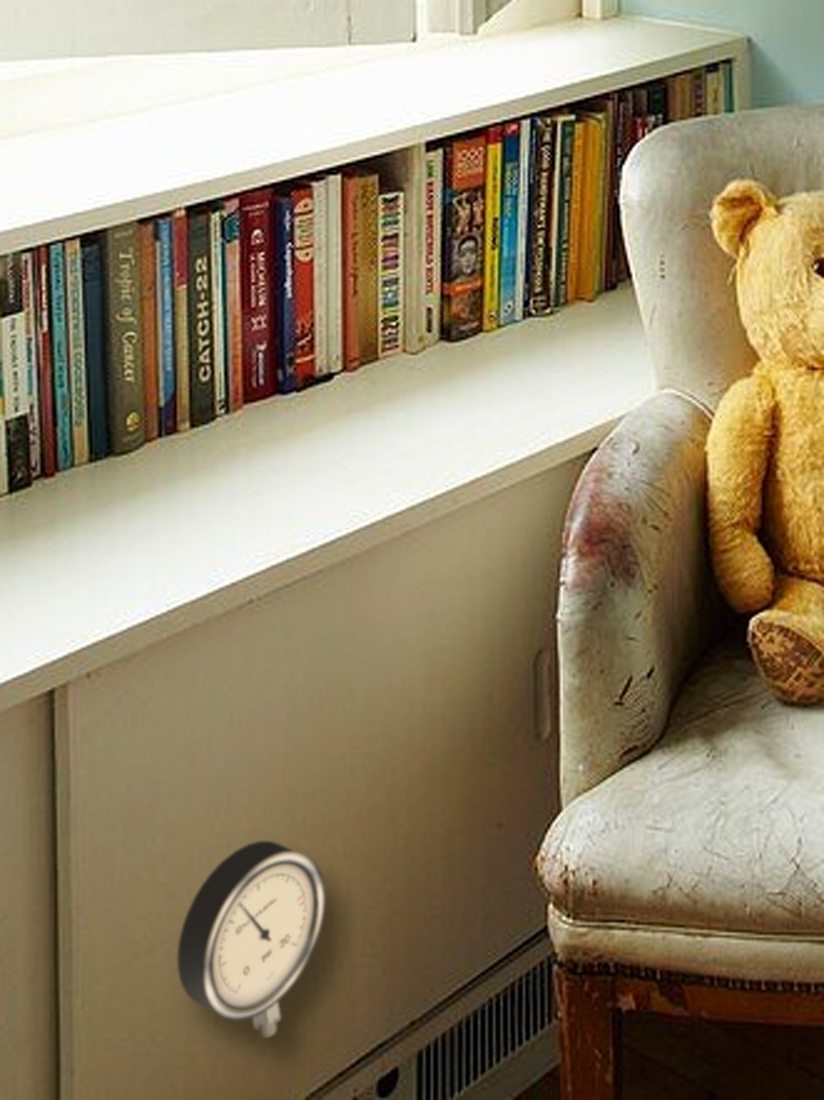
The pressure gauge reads 12 psi
